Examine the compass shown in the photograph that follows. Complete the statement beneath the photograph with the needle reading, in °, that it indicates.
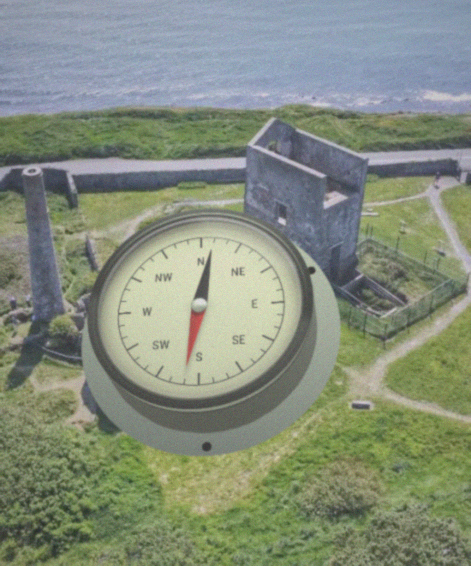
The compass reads 190 °
